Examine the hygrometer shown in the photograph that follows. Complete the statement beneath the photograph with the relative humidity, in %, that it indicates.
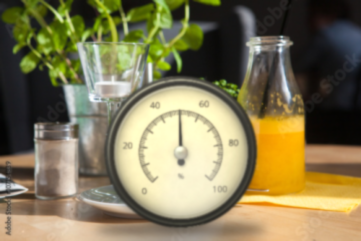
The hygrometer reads 50 %
